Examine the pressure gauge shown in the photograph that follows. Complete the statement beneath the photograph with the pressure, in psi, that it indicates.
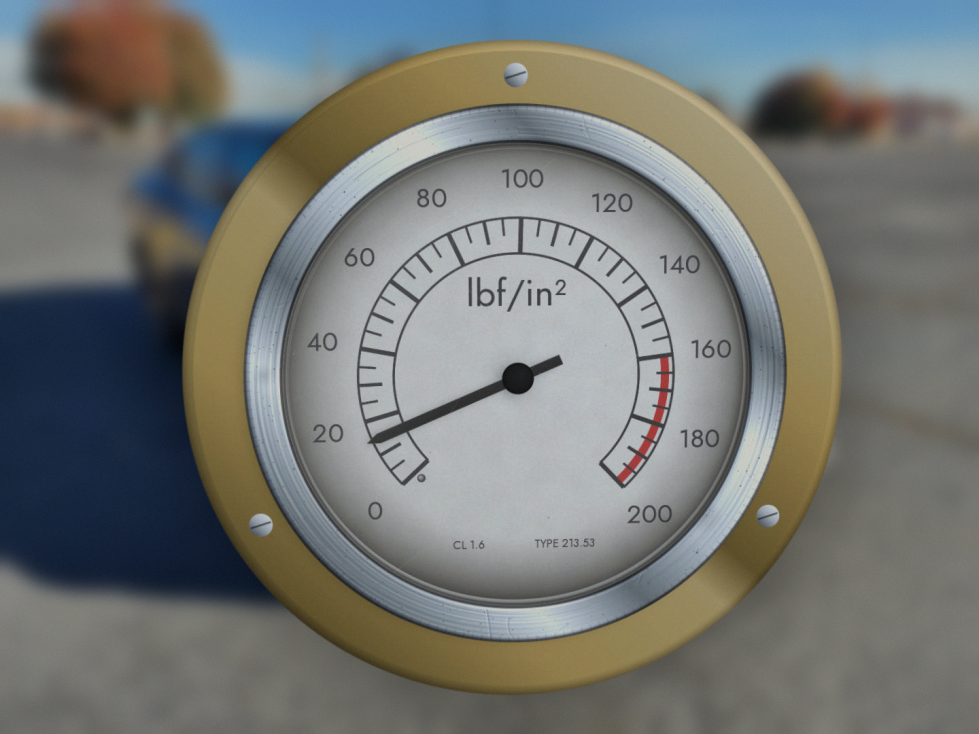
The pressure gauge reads 15 psi
